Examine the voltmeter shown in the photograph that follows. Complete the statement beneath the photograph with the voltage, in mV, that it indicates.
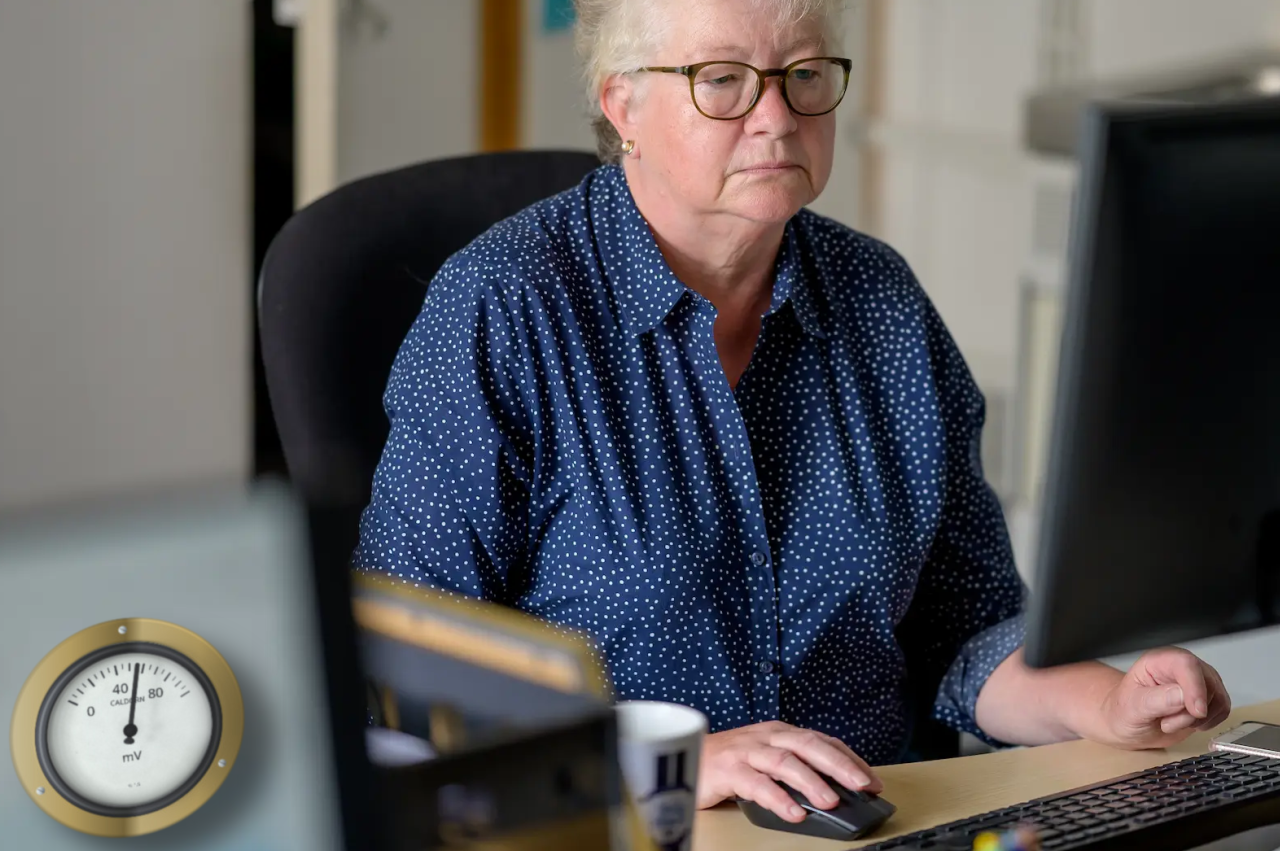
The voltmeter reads 55 mV
